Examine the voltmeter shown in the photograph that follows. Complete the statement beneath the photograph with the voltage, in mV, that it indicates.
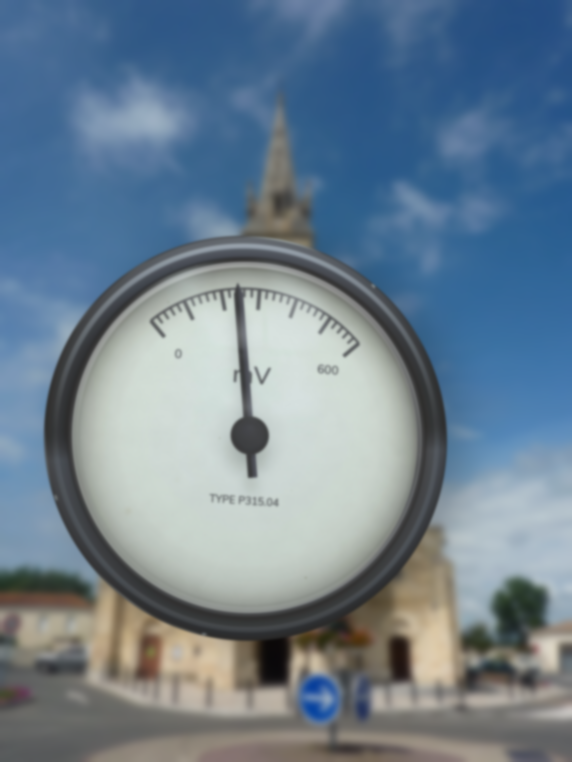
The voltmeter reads 240 mV
